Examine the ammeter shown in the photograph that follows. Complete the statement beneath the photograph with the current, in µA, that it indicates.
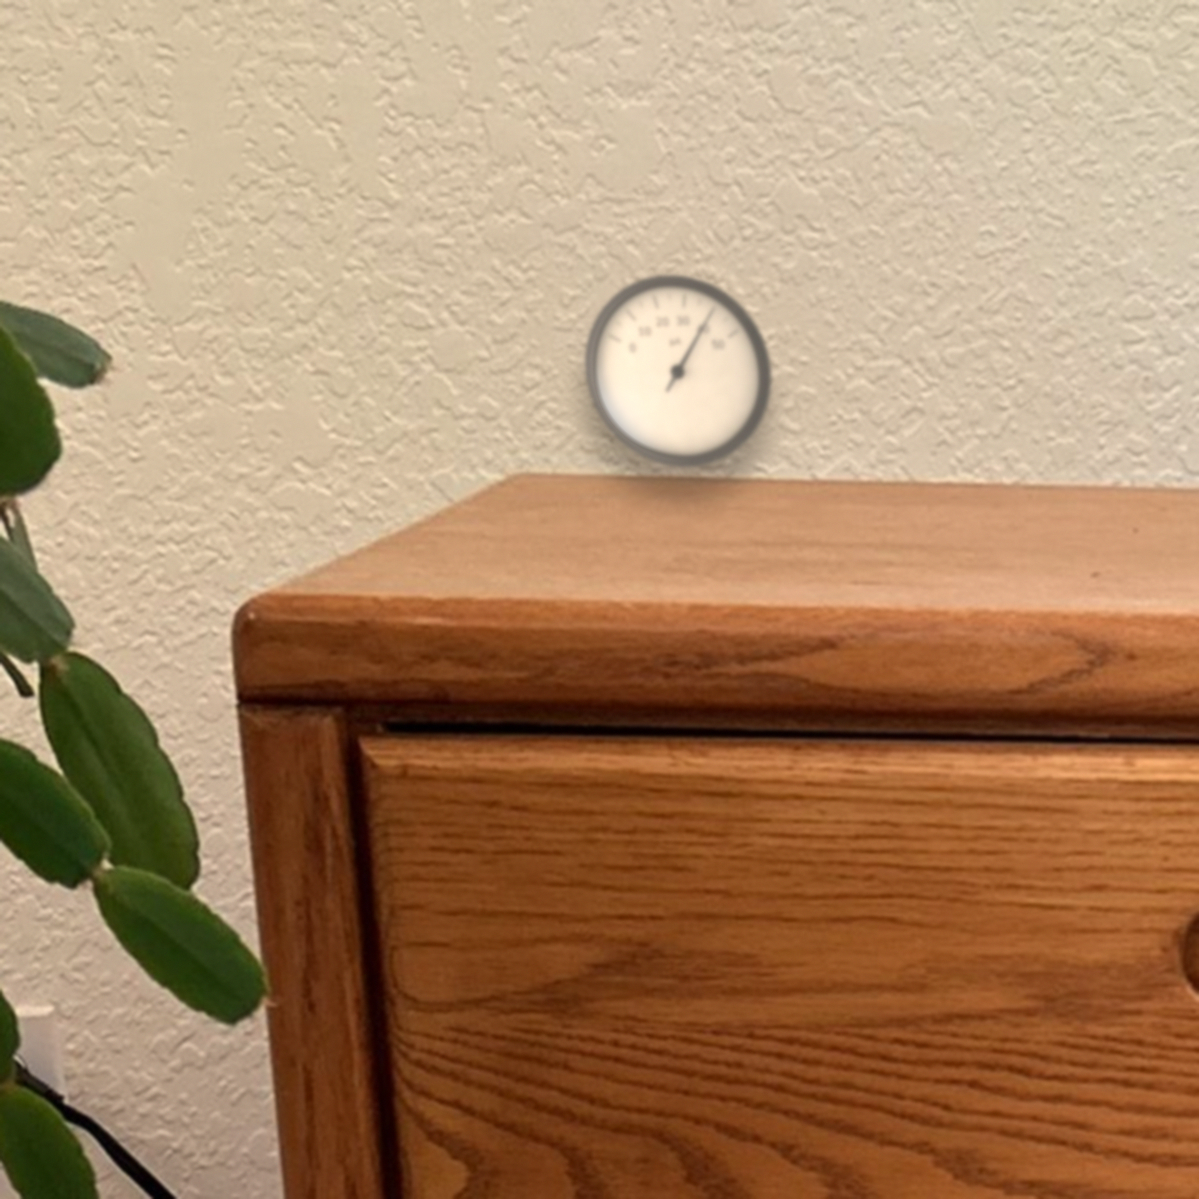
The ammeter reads 40 µA
